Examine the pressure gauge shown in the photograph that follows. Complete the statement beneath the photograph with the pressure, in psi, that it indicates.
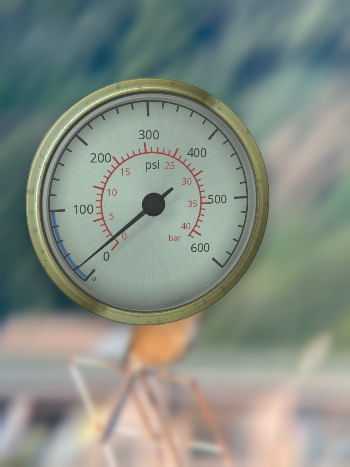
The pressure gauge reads 20 psi
